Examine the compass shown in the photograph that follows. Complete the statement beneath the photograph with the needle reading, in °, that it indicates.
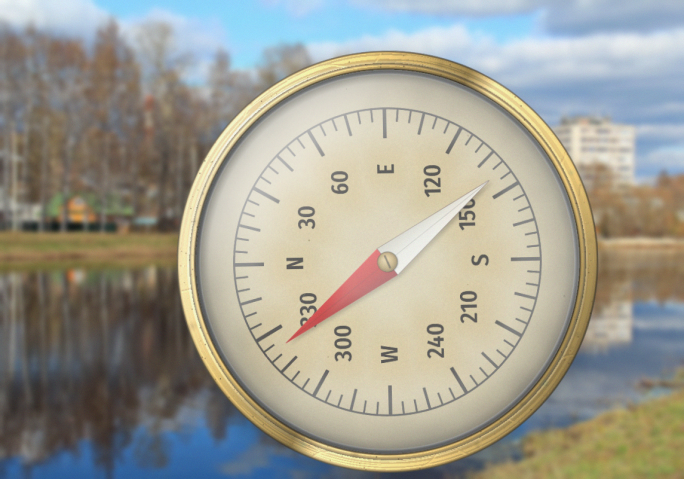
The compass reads 322.5 °
